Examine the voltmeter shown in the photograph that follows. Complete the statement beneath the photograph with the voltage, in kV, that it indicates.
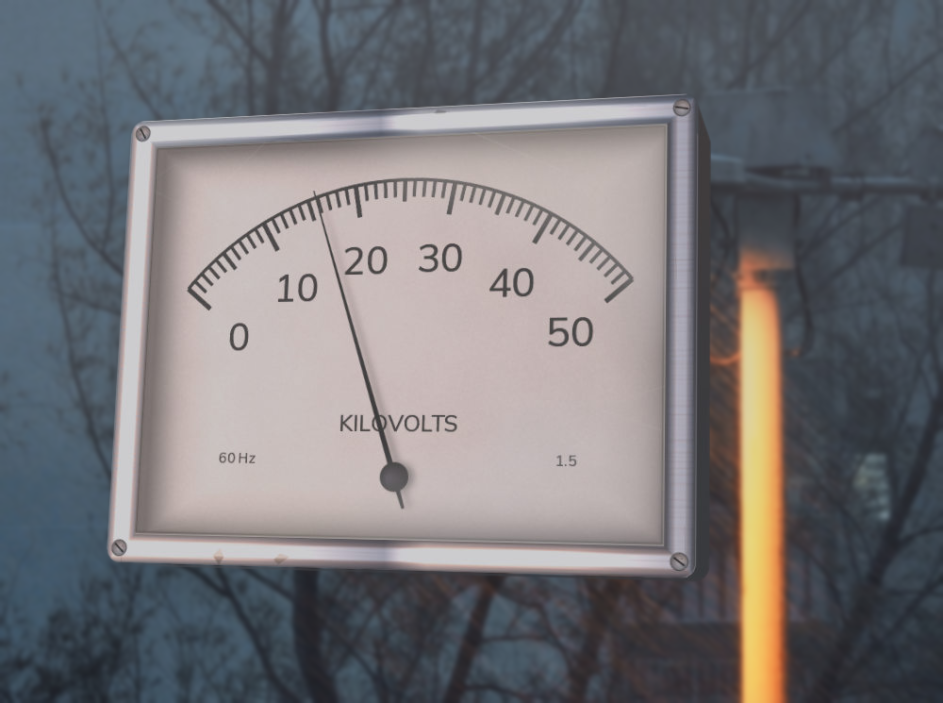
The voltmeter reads 16 kV
